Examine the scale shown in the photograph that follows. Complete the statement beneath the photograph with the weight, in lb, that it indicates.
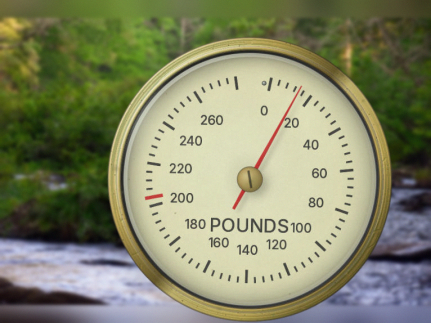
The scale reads 14 lb
